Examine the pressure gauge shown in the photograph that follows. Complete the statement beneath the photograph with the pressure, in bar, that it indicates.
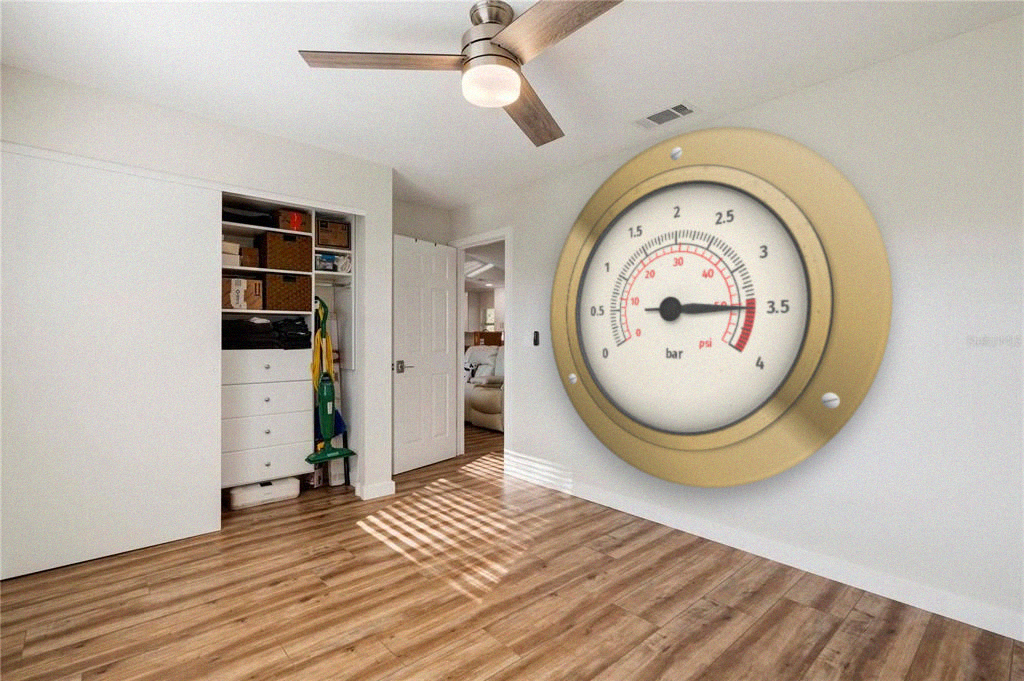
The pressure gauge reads 3.5 bar
